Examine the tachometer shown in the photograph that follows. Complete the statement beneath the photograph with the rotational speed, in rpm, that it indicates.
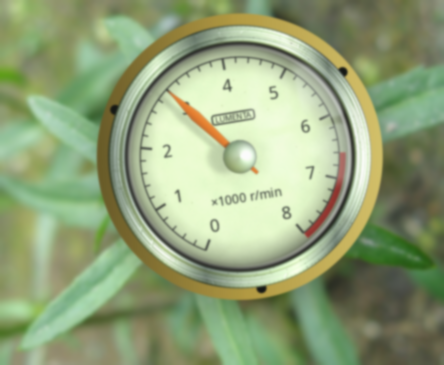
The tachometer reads 3000 rpm
